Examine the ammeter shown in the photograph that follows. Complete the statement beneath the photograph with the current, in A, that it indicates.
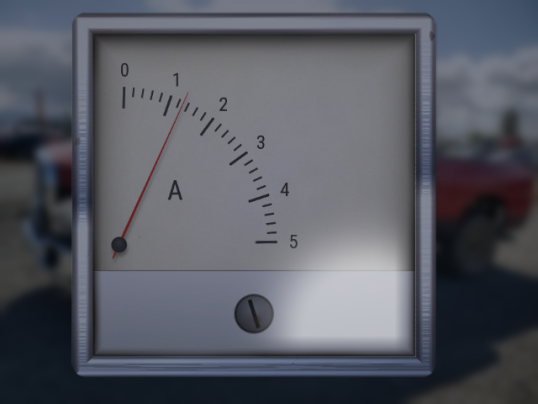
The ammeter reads 1.3 A
